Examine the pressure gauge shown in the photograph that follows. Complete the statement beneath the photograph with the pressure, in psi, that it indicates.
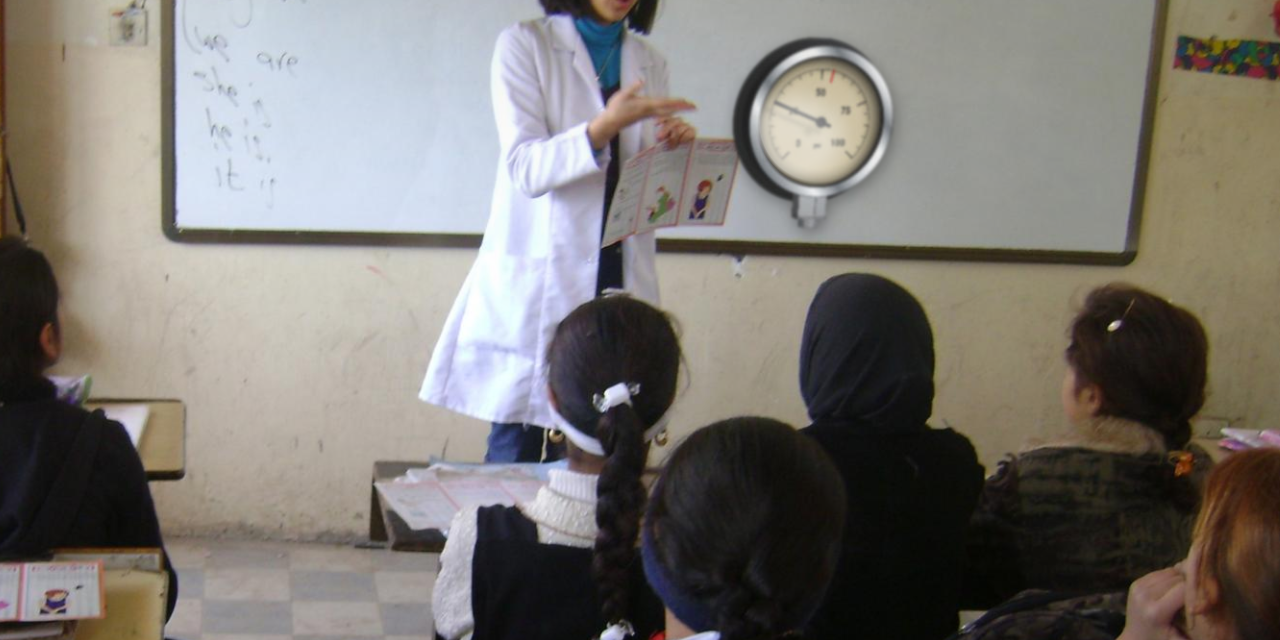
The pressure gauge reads 25 psi
